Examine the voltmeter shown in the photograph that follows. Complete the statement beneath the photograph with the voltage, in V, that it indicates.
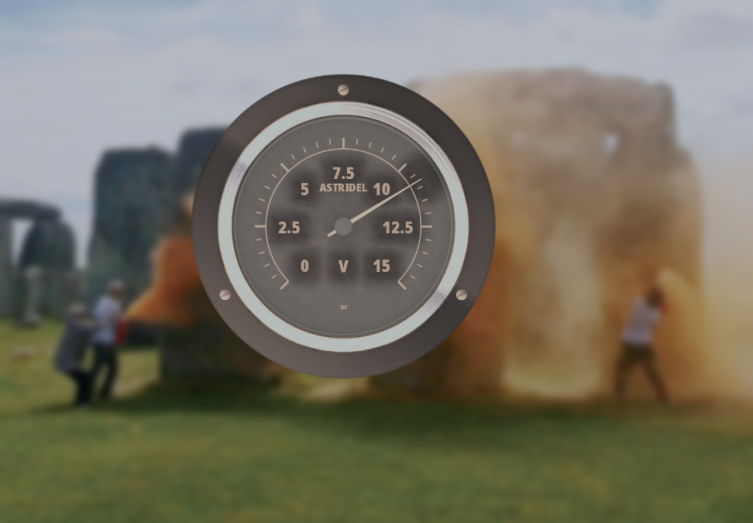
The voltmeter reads 10.75 V
